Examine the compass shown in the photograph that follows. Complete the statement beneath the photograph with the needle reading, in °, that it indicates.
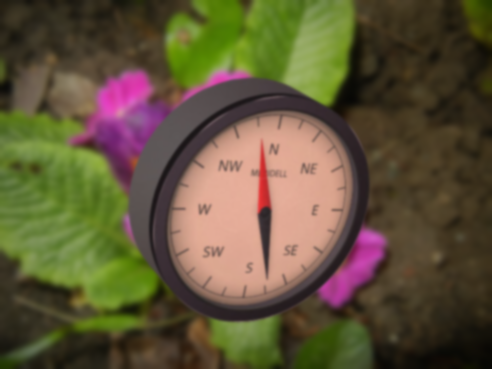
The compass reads 345 °
